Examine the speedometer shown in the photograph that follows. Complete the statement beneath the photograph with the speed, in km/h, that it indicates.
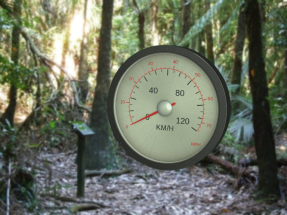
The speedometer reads 0 km/h
